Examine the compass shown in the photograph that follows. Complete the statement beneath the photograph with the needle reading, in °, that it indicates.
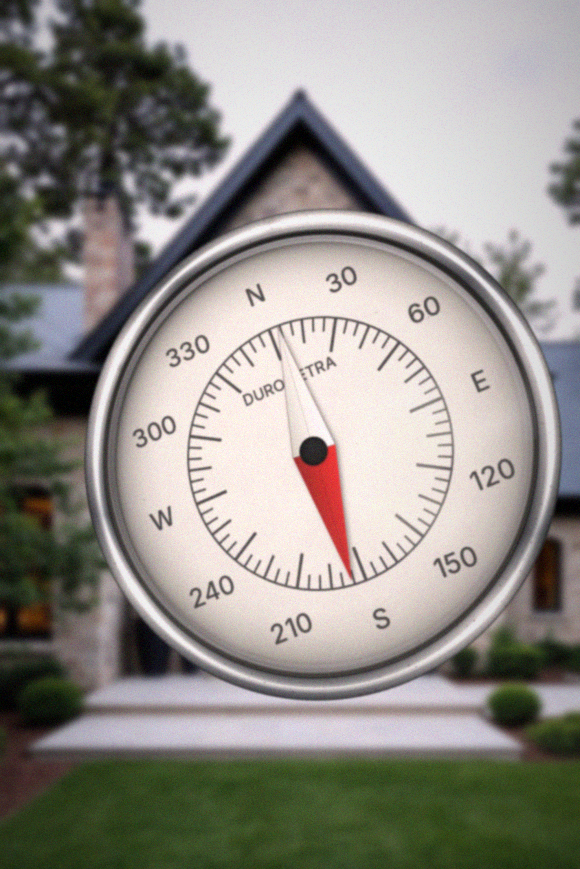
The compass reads 185 °
